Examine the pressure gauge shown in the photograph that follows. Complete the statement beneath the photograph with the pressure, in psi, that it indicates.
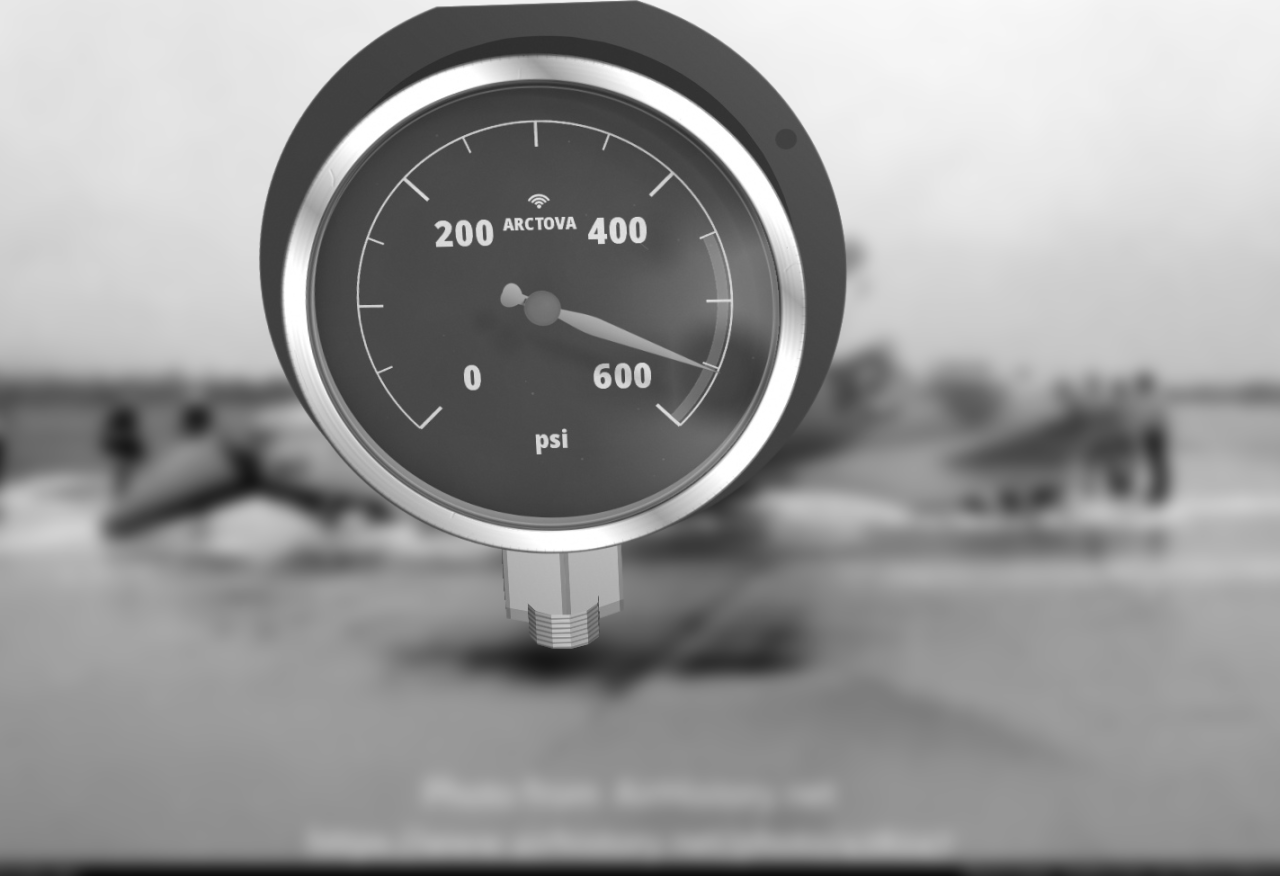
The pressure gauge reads 550 psi
